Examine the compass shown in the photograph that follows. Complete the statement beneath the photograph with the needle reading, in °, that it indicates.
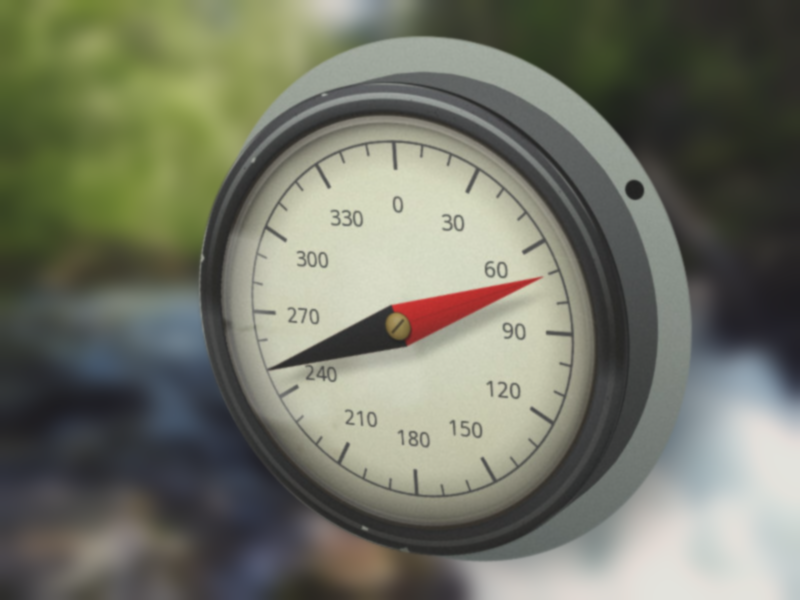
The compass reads 70 °
